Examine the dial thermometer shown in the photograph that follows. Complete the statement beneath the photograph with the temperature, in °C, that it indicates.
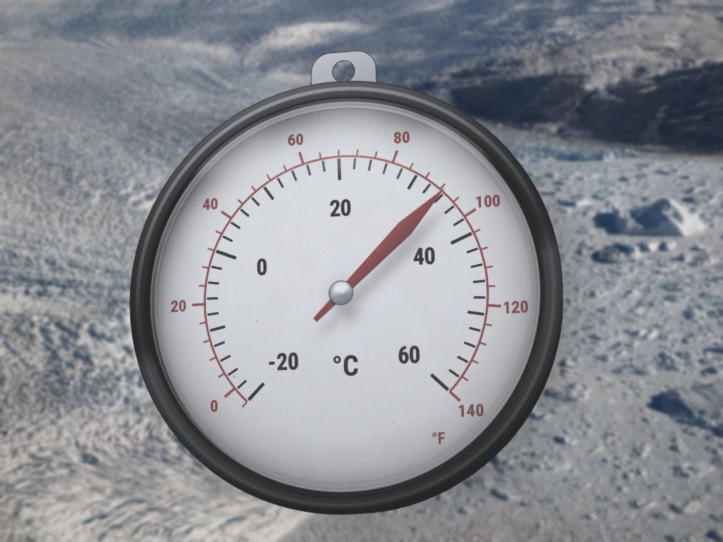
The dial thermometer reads 34 °C
